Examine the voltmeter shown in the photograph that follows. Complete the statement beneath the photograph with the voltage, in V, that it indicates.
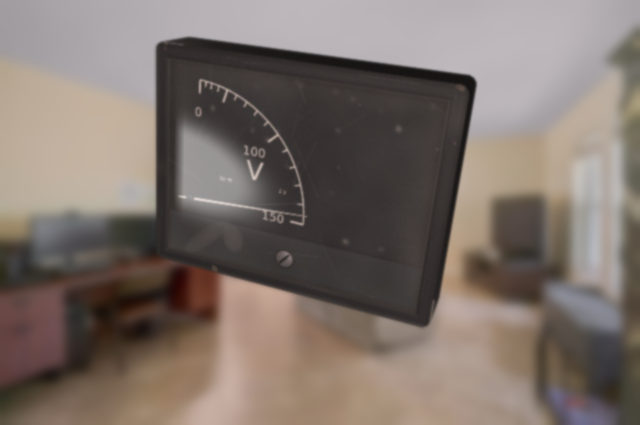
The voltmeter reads 145 V
